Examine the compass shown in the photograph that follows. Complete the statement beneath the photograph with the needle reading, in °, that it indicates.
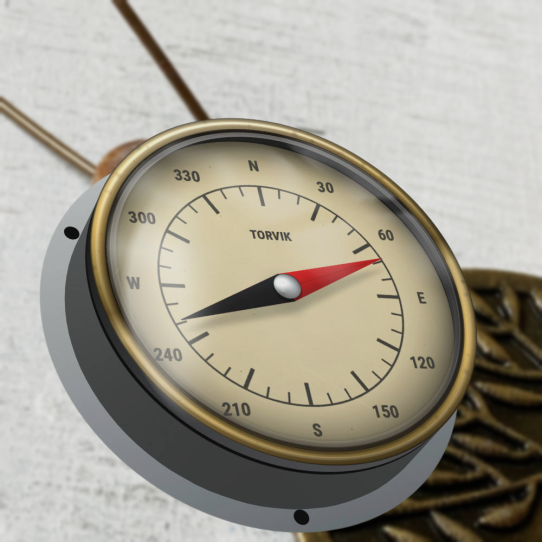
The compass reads 70 °
